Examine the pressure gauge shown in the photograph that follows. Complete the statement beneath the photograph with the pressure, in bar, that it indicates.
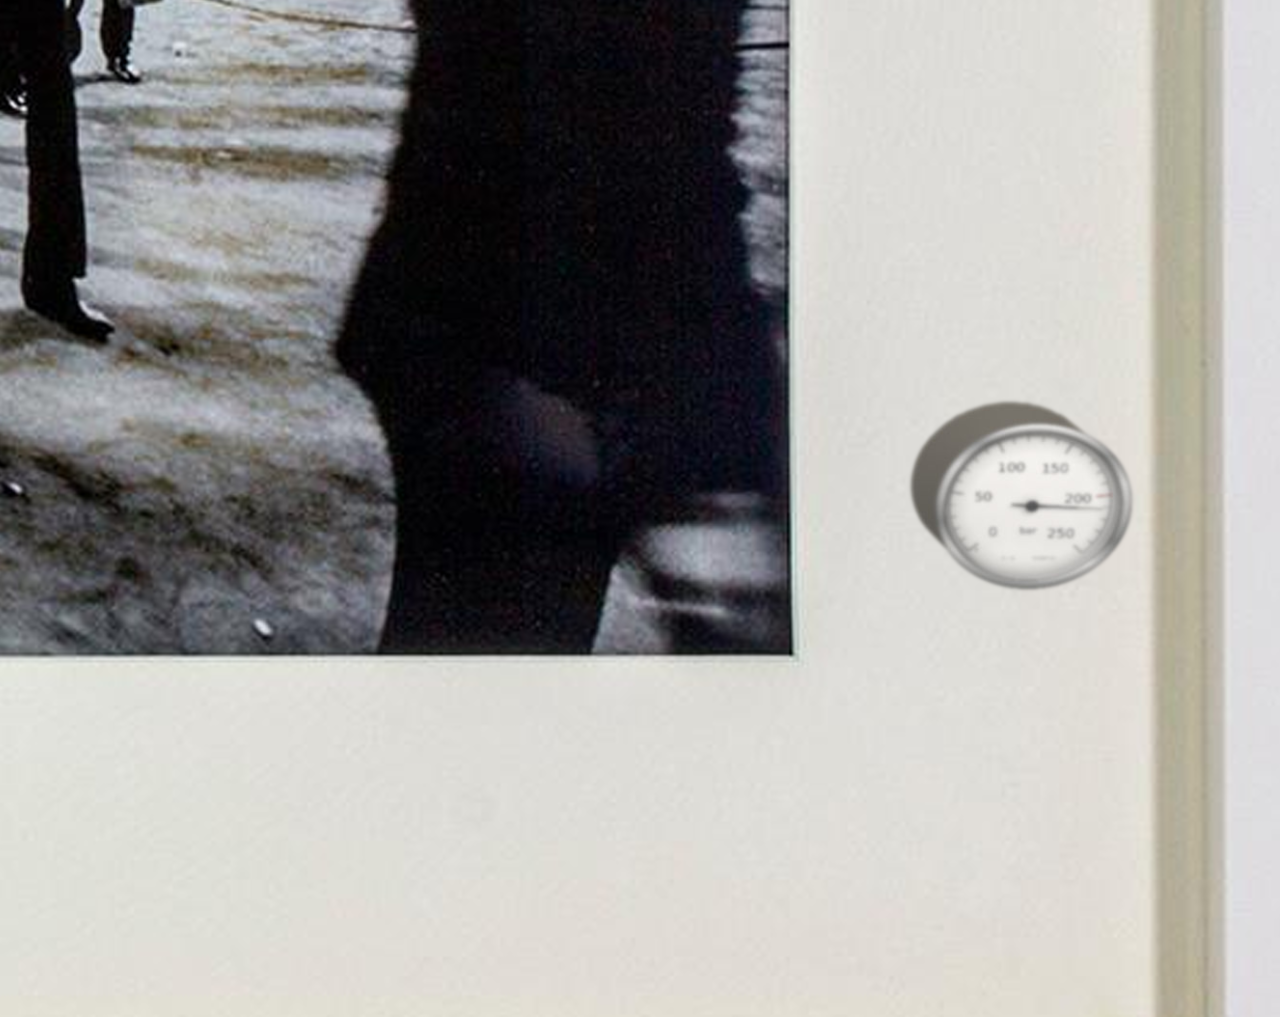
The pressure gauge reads 210 bar
